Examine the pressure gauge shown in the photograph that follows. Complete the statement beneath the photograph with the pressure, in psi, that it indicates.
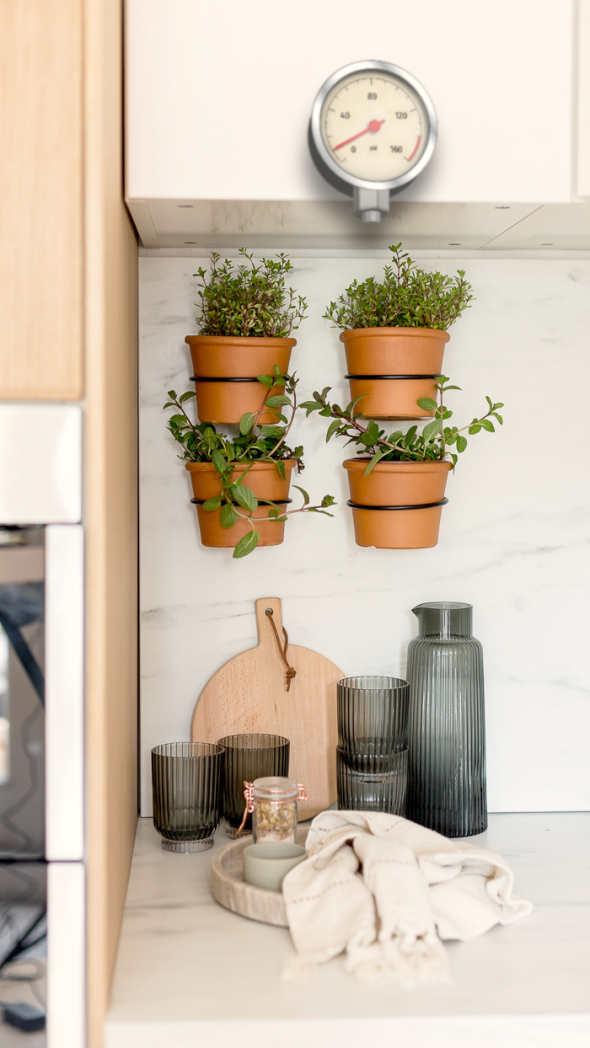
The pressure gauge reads 10 psi
